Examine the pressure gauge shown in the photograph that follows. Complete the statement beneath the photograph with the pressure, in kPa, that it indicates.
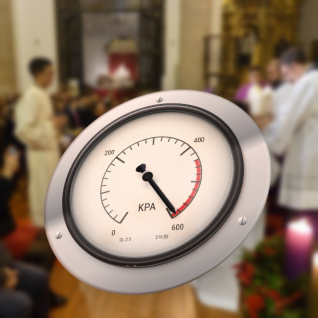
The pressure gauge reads 590 kPa
